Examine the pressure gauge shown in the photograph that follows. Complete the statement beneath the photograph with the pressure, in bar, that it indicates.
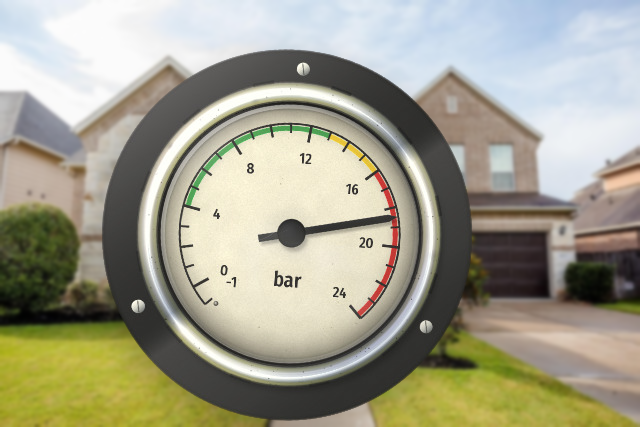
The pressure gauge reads 18.5 bar
